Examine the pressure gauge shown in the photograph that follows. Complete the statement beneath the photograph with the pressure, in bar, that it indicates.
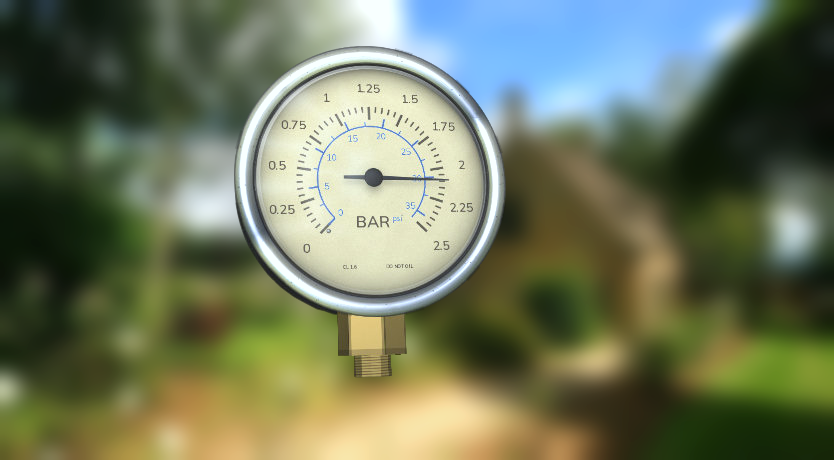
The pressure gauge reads 2.1 bar
